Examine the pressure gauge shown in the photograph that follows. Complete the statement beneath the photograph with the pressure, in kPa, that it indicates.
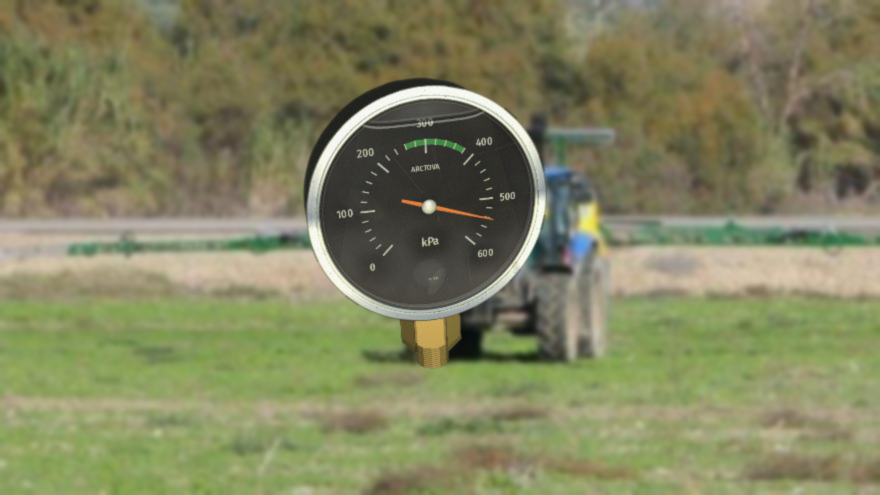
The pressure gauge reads 540 kPa
